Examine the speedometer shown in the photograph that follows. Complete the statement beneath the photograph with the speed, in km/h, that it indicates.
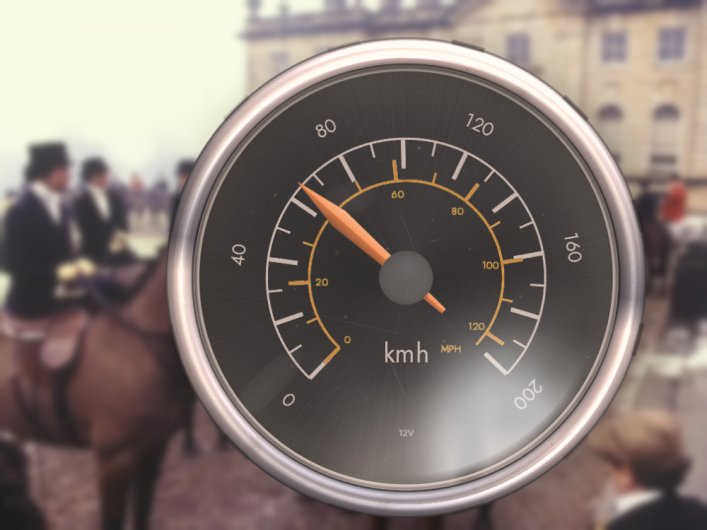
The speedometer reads 65 km/h
